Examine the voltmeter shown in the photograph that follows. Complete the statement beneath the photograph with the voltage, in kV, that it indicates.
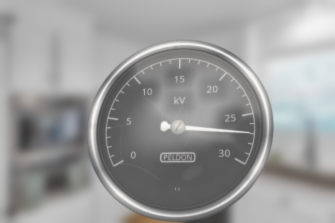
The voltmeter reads 27 kV
